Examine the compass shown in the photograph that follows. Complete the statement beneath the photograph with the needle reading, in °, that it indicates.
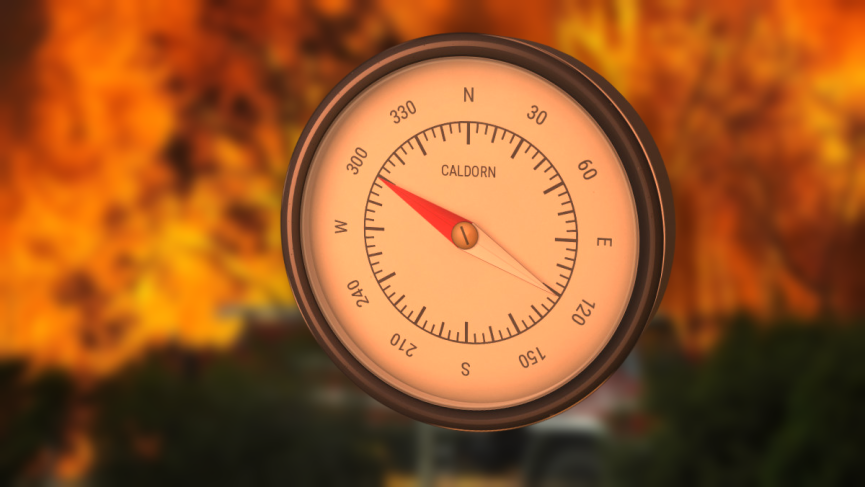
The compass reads 300 °
